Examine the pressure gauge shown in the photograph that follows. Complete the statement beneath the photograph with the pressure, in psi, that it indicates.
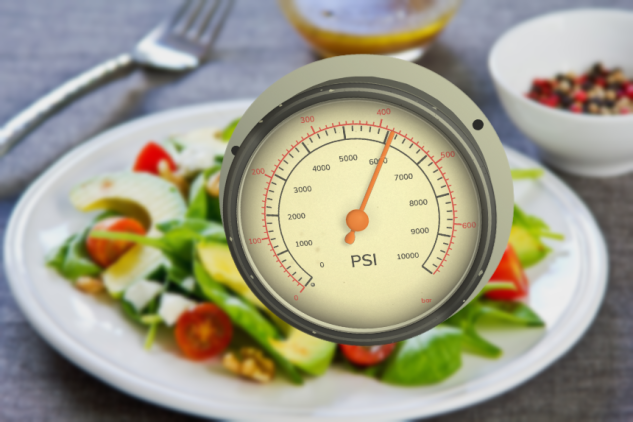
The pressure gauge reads 6100 psi
